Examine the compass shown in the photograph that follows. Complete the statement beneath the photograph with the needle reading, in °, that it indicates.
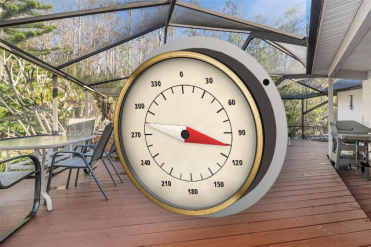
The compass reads 105 °
